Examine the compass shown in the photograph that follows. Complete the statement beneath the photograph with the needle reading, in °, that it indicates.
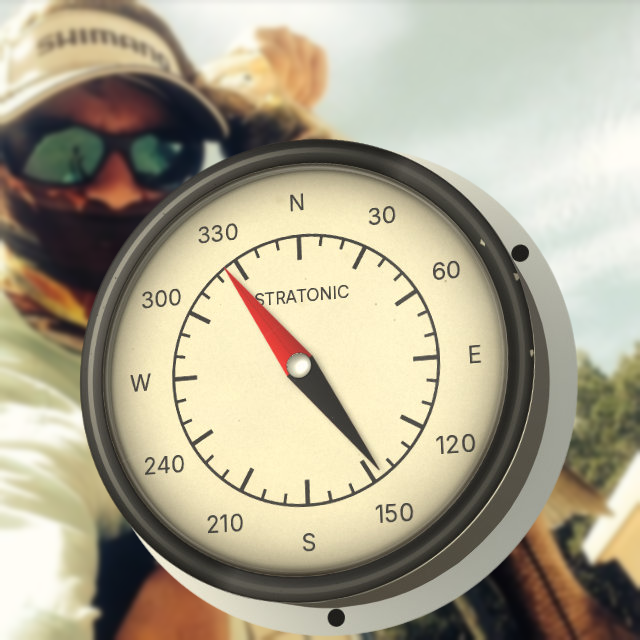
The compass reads 325 °
